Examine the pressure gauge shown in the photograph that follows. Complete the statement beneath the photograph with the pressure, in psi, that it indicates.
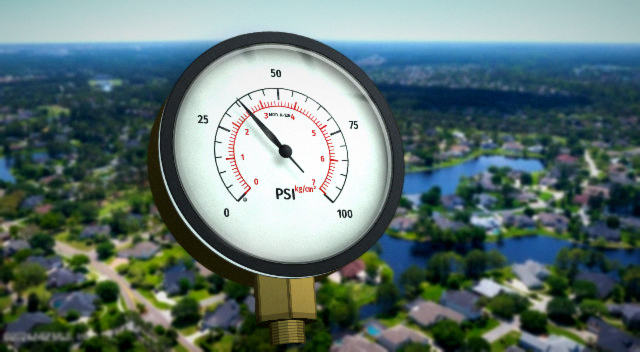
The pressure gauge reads 35 psi
